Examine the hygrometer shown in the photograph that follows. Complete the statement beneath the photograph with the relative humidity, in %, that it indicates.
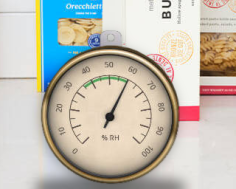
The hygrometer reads 60 %
